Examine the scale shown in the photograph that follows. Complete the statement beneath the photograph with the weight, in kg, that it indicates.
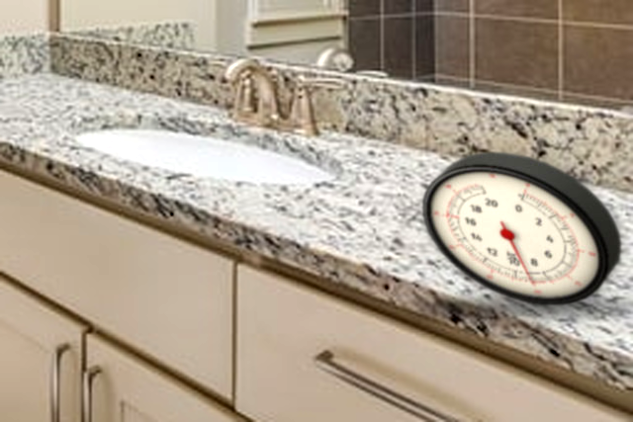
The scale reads 9 kg
